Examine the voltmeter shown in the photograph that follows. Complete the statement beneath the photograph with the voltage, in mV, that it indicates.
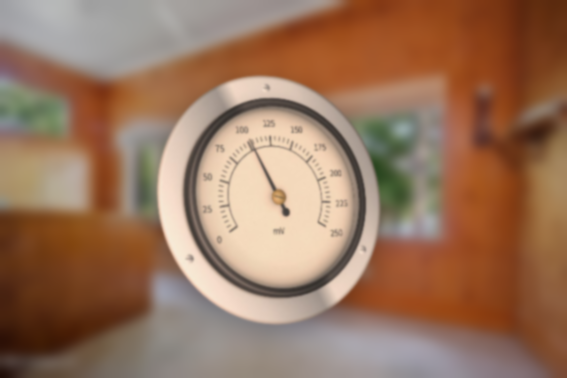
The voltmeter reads 100 mV
